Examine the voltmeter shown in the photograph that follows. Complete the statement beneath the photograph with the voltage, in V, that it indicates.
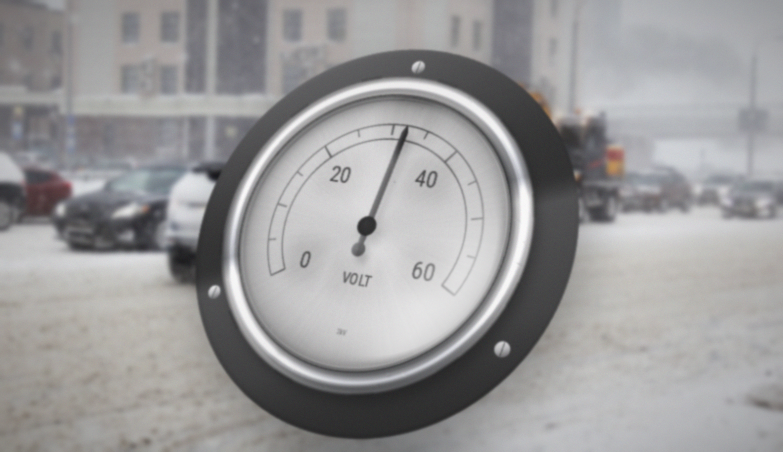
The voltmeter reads 32.5 V
